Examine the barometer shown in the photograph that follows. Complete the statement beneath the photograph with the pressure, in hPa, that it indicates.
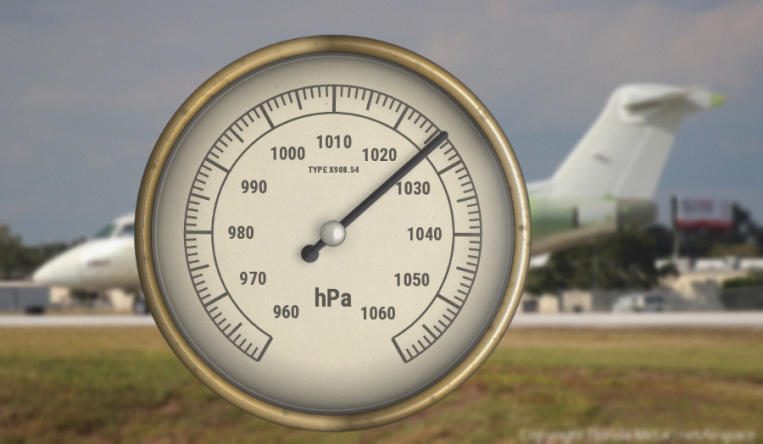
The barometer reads 1026 hPa
